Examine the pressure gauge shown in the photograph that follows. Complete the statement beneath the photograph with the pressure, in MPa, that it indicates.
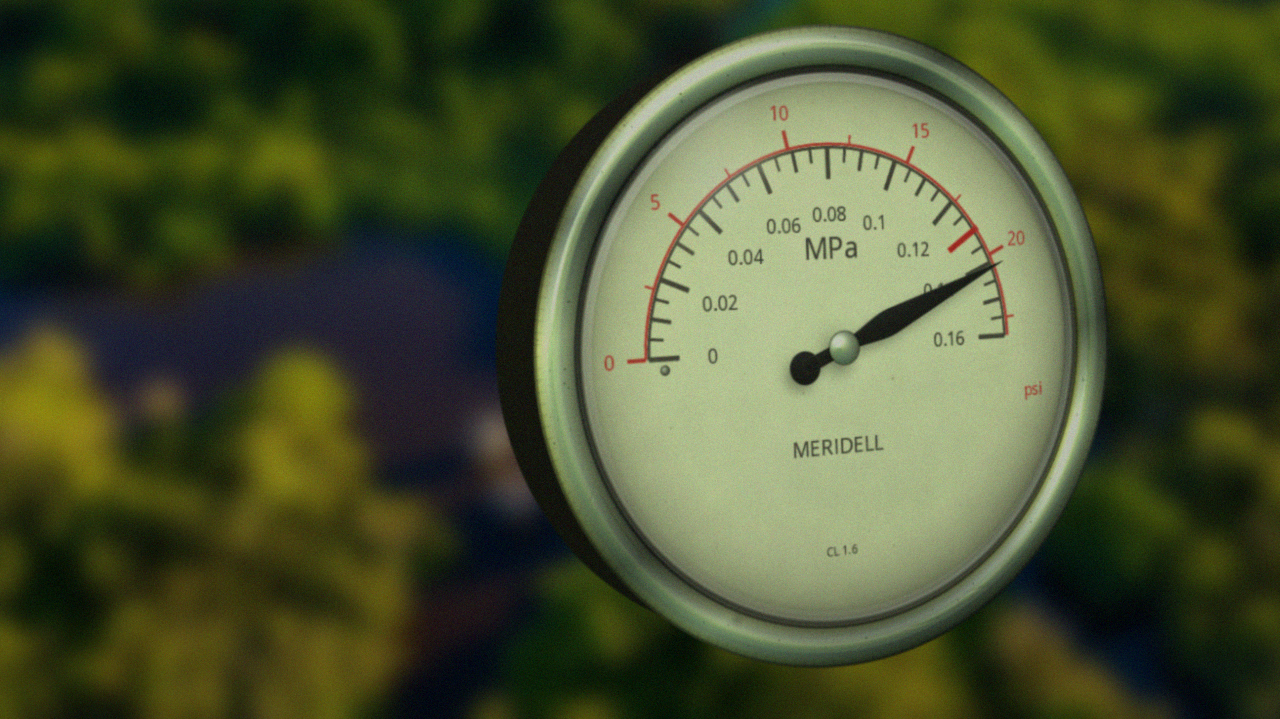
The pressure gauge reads 0.14 MPa
